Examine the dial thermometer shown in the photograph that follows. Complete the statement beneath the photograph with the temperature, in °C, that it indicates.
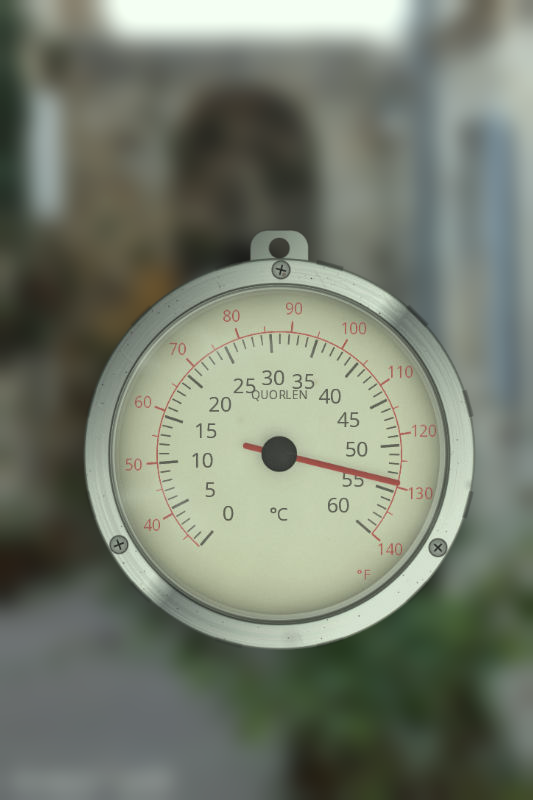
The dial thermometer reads 54 °C
